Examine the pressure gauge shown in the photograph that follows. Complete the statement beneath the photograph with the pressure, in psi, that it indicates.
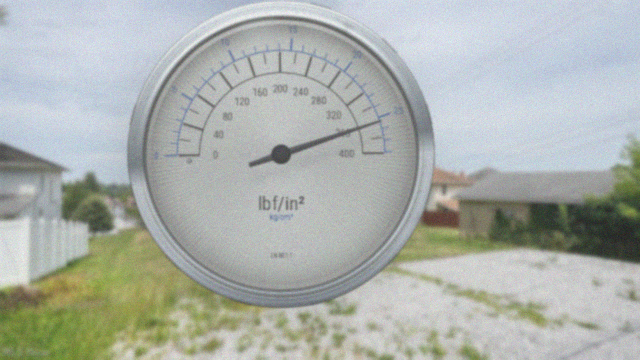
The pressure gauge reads 360 psi
